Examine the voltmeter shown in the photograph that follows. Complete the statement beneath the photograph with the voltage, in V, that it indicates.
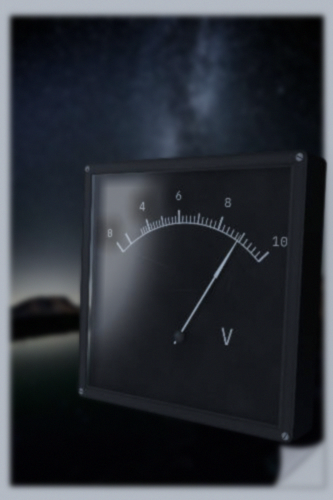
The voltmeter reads 9 V
